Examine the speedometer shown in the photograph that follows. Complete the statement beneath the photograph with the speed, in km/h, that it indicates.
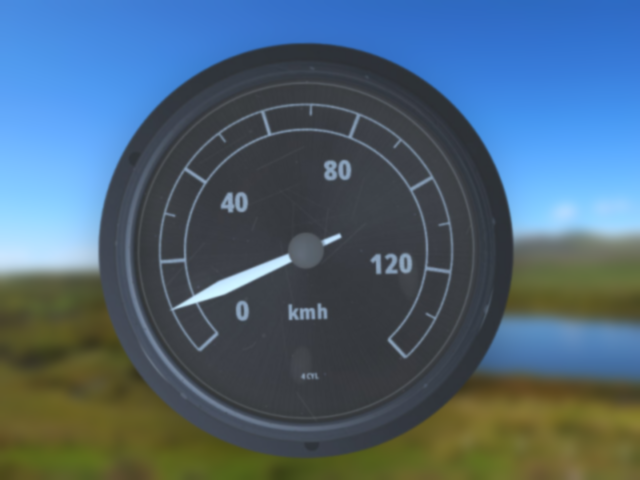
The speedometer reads 10 km/h
